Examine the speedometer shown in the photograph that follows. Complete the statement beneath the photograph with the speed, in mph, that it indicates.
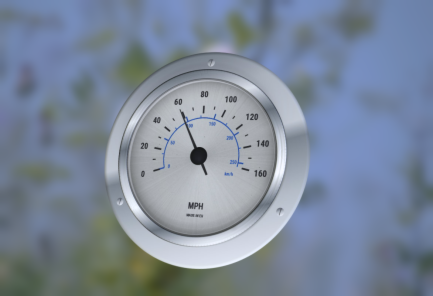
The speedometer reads 60 mph
